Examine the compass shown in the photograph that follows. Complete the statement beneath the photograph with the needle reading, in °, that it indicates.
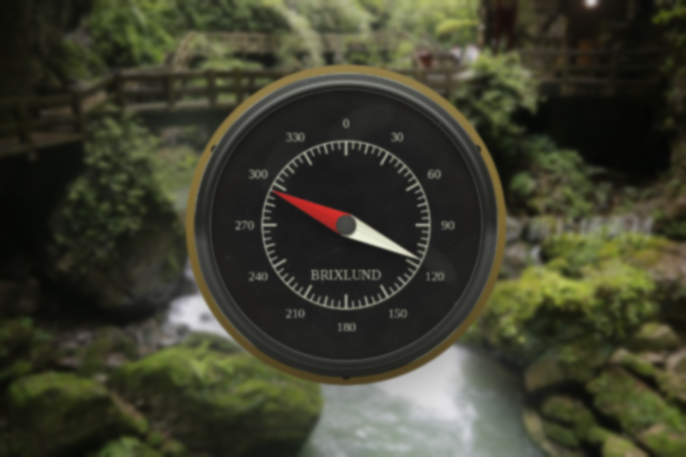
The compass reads 295 °
